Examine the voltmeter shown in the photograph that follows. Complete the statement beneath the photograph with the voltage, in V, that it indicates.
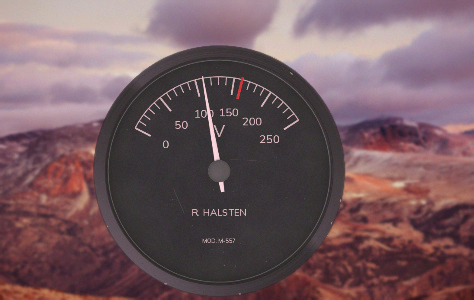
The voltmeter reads 110 V
